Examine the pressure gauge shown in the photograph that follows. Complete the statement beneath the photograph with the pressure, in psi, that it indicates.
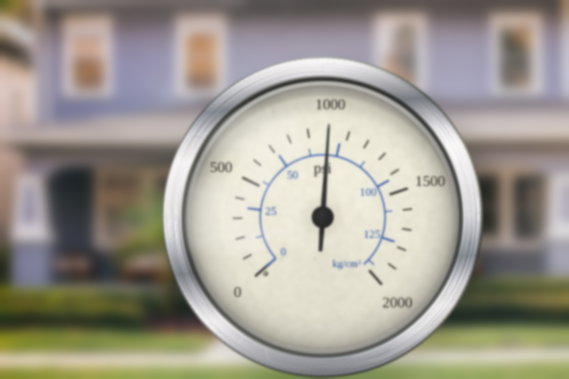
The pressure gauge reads 1000 psi
